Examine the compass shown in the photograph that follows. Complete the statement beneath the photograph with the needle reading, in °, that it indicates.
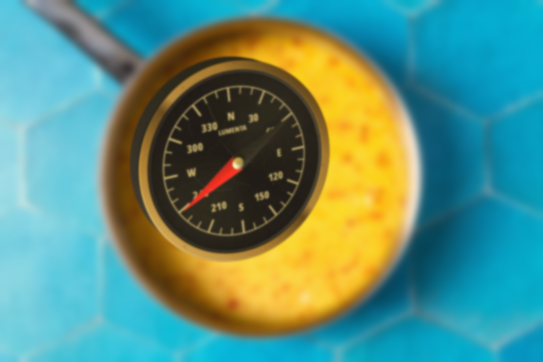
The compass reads 240 °
